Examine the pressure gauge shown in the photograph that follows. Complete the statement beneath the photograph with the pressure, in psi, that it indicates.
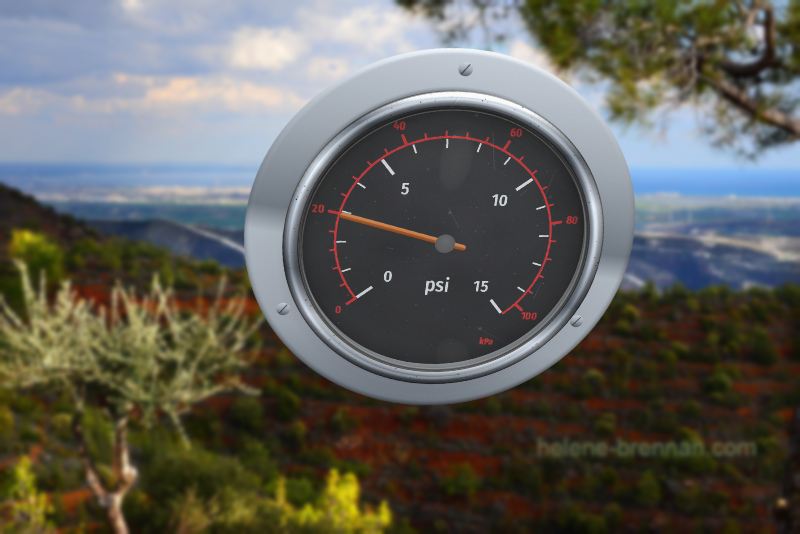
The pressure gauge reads 3 psi
